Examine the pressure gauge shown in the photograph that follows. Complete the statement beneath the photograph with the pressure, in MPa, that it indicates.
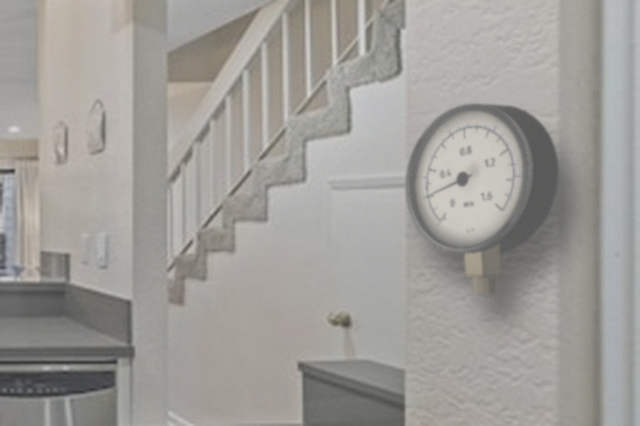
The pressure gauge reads 0.2 MPa
